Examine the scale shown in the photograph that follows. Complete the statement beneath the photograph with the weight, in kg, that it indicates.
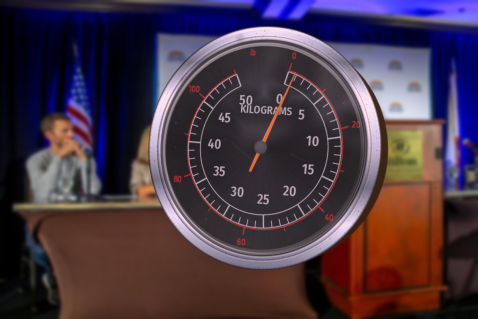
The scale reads 1 kg
